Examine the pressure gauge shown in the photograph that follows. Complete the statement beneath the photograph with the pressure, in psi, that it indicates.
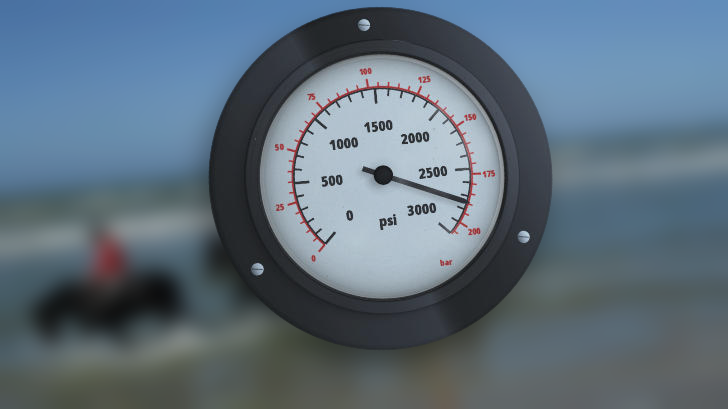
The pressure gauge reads 2750 psi
